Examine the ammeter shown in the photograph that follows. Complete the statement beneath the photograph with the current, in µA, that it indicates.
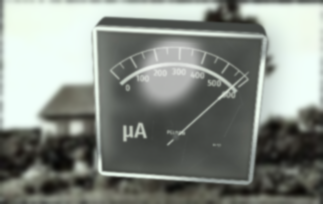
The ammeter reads 575 µA
